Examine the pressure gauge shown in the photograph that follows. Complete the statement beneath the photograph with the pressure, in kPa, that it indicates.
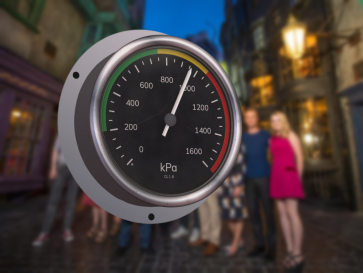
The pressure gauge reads 950 kPa
